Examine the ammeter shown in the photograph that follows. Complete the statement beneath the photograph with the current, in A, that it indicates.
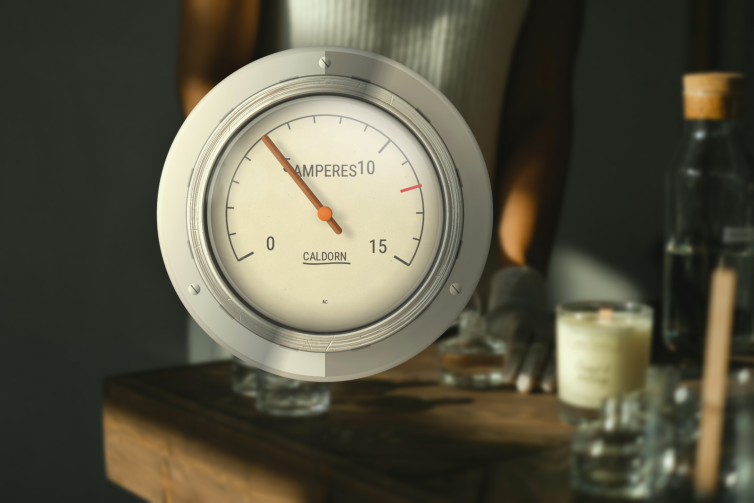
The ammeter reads 5 A
